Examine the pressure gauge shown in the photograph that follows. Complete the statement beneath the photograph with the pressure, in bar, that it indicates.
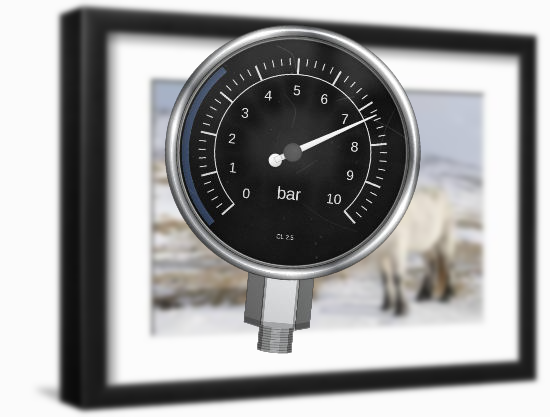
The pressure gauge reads 7.3 bar
